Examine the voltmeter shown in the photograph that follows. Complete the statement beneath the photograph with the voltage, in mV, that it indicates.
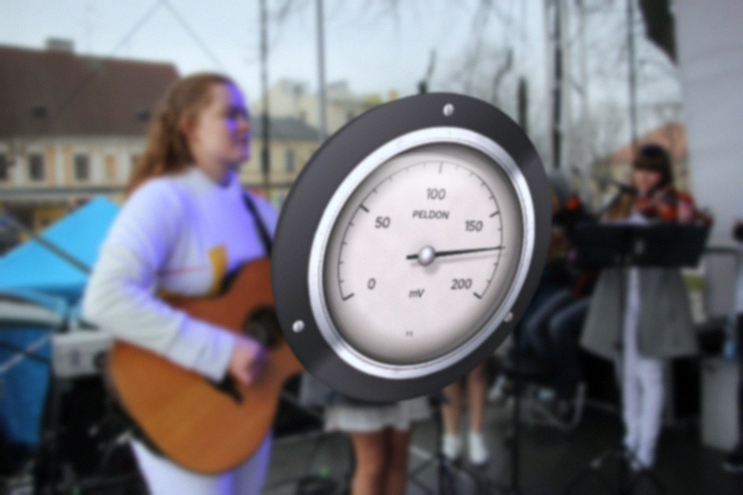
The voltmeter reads 170 mV
